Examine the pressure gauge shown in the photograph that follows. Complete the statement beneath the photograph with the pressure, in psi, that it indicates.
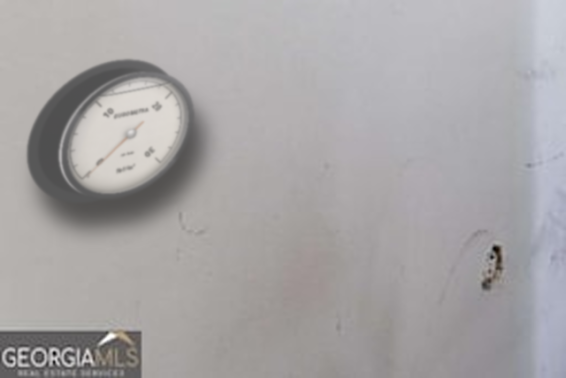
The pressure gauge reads 0 psi
